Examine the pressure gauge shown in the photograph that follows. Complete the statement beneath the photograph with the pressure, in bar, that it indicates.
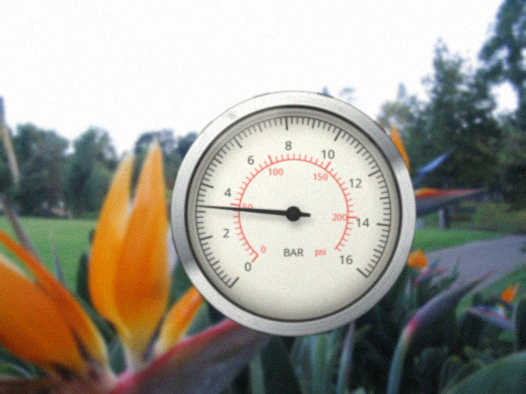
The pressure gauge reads 3.2 bar
